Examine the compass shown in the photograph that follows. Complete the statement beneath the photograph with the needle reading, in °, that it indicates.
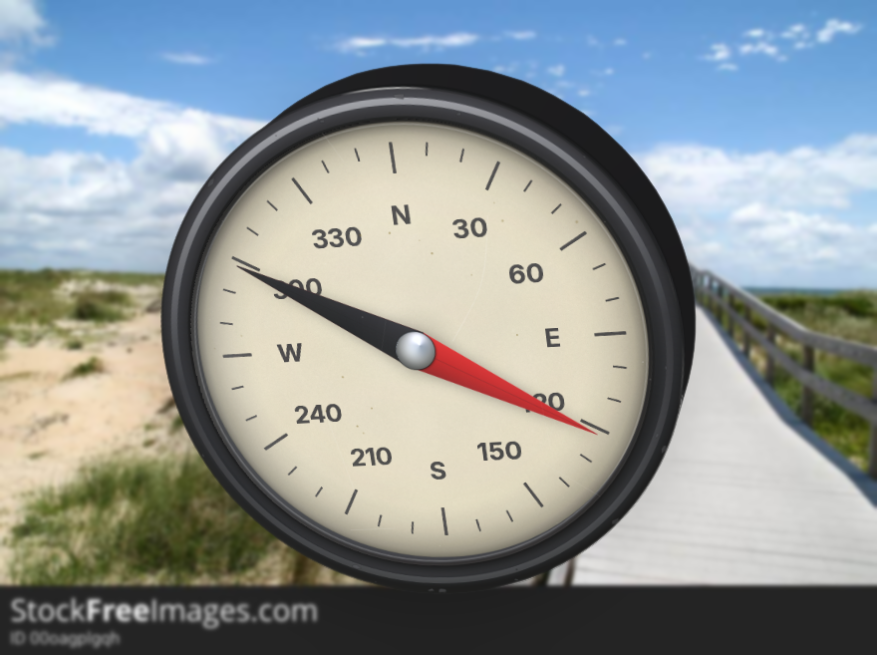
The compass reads 120 °
